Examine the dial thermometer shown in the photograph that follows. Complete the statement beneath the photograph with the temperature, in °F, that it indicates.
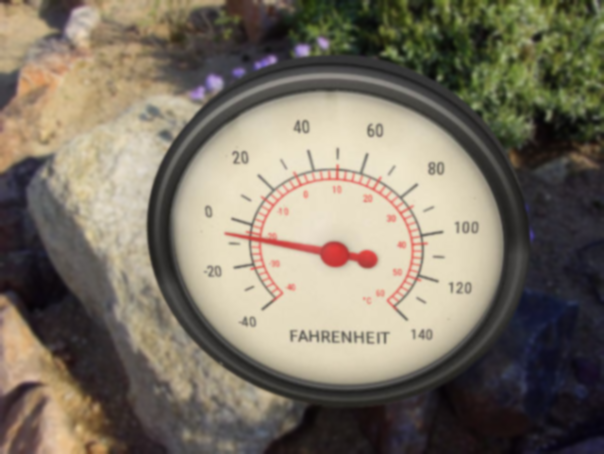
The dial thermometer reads -5 °F
